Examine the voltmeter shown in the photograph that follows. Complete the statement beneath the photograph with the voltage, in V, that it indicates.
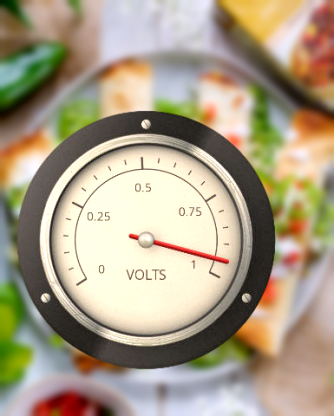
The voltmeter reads 0.95 V
